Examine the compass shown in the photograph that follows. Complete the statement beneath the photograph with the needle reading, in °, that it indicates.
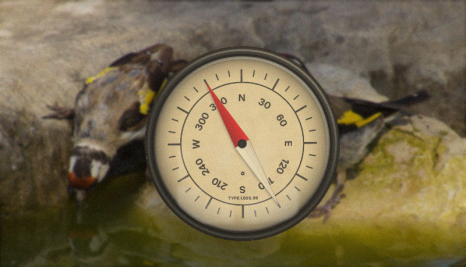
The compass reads 330 °
